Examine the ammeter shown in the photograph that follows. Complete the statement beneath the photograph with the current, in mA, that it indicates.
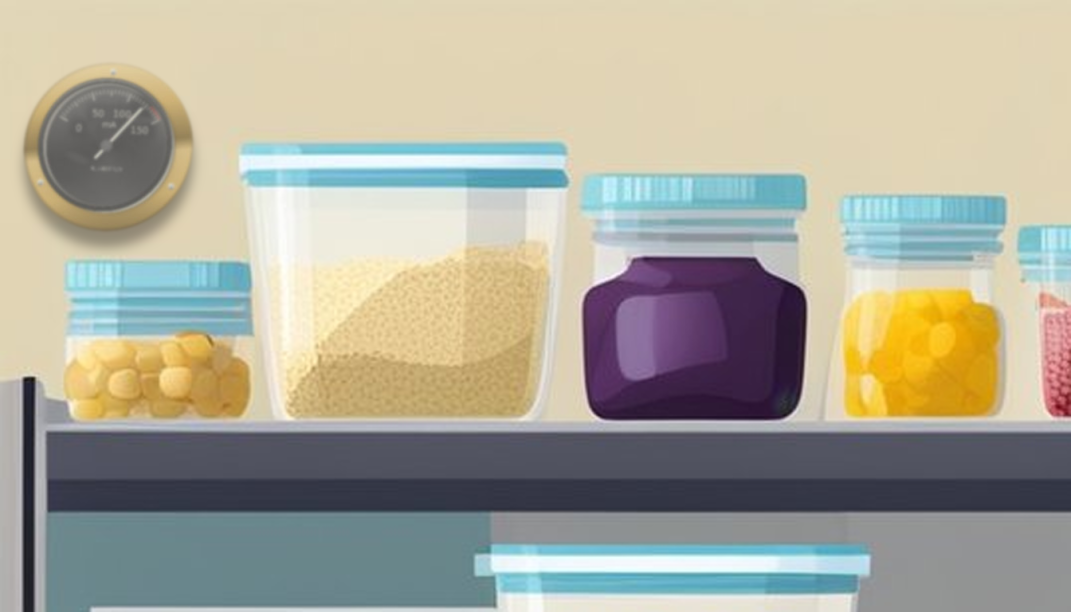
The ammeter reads 125 mA
